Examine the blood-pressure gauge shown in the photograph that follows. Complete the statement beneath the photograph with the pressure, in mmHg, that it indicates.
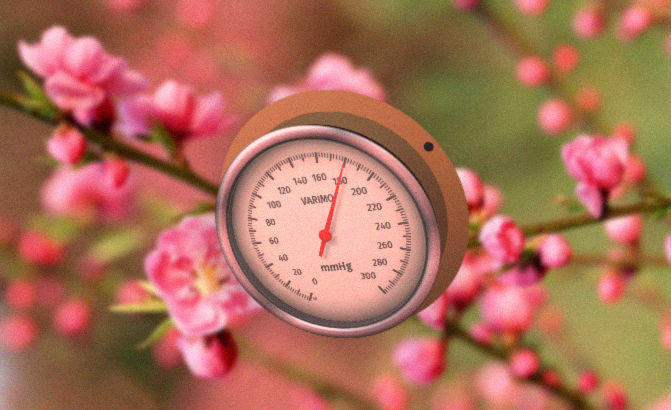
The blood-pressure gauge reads 180 mmHg
